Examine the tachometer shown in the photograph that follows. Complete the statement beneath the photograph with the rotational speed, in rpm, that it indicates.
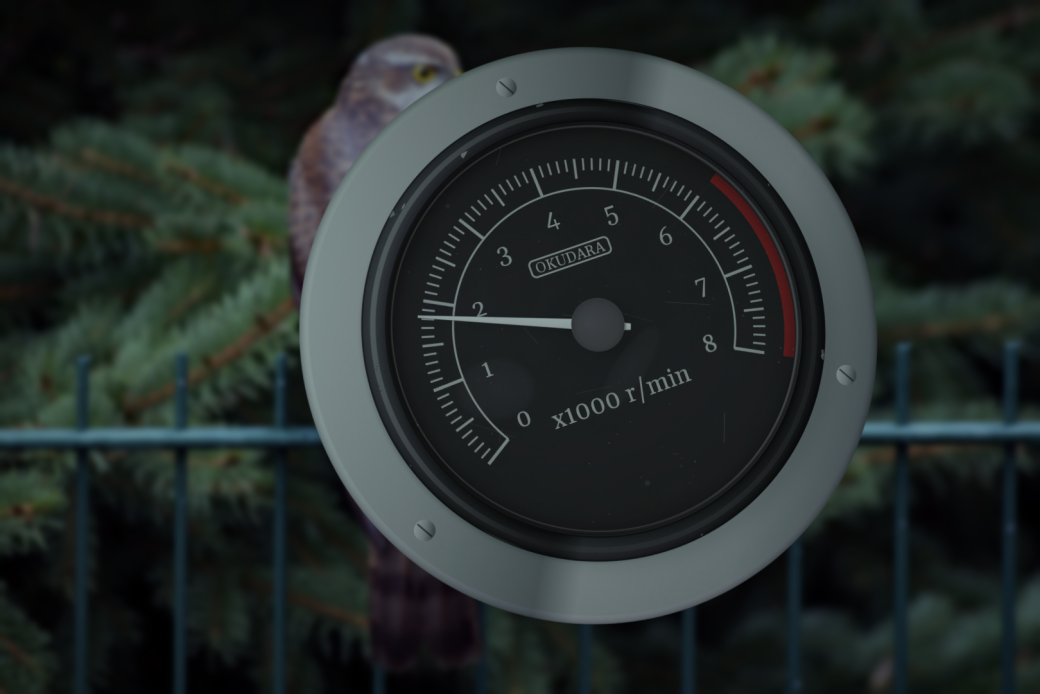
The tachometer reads 1800 rpm
